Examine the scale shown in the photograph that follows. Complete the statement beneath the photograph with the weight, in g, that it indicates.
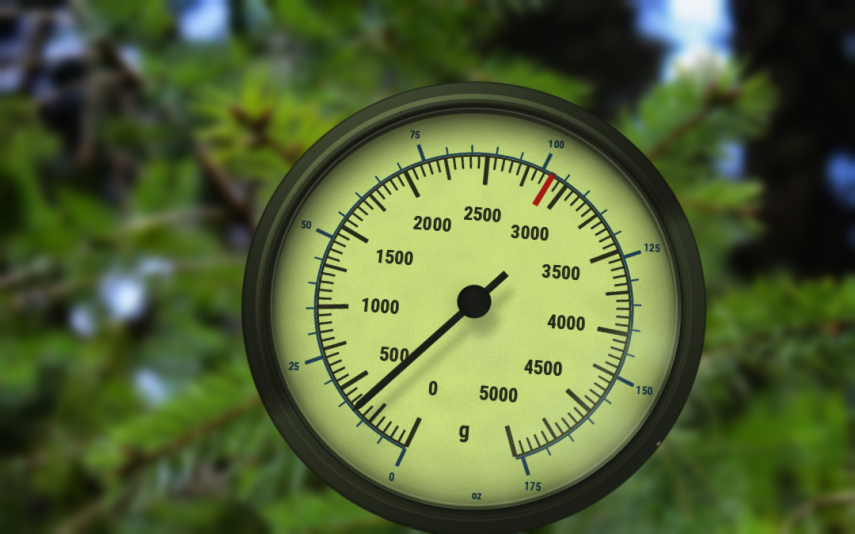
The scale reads 350 g
